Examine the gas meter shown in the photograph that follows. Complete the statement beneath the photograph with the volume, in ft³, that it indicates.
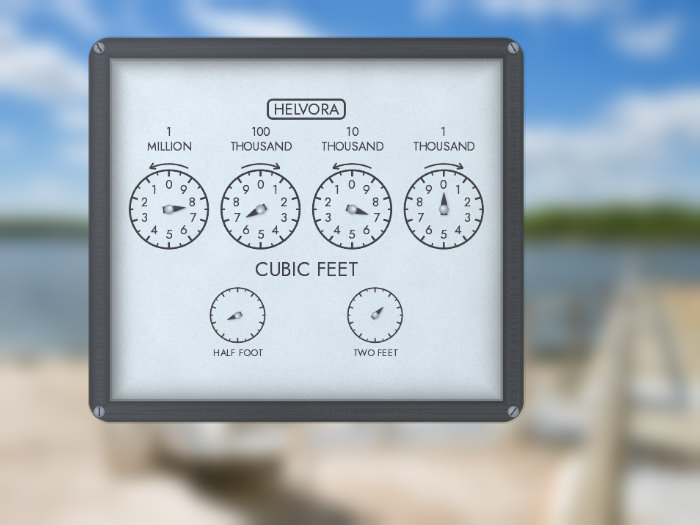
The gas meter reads 767000 ft³
